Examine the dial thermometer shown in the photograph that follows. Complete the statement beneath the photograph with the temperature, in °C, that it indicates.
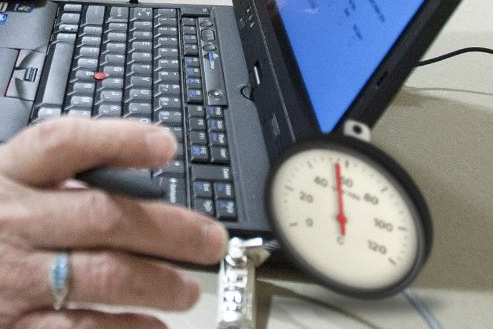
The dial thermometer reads 56 °C
